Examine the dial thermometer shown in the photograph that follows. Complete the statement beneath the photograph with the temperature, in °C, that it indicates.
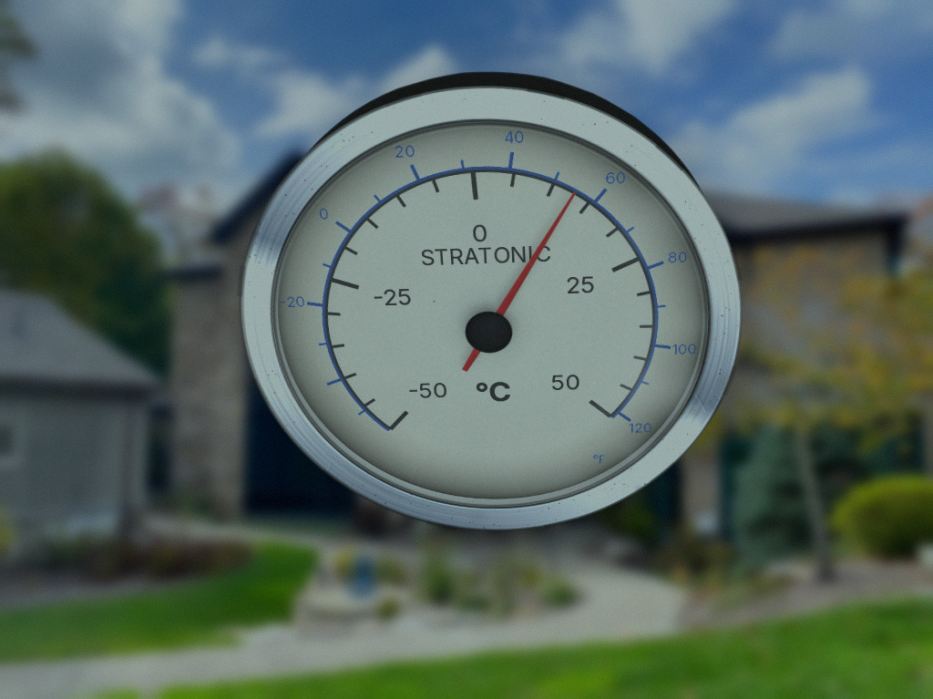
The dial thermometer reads 12.5 °C
